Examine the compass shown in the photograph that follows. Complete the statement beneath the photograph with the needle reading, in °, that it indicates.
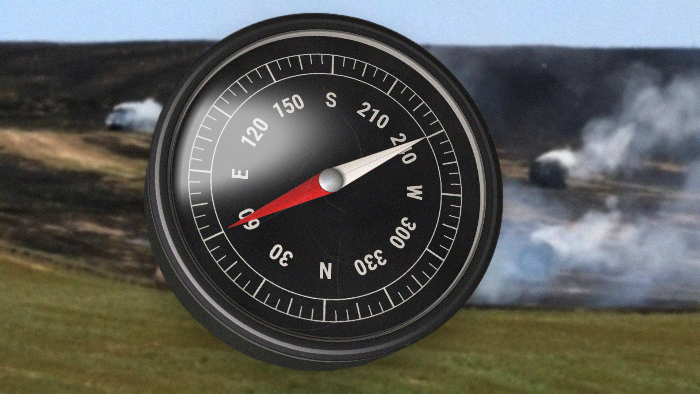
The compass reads 60 °
